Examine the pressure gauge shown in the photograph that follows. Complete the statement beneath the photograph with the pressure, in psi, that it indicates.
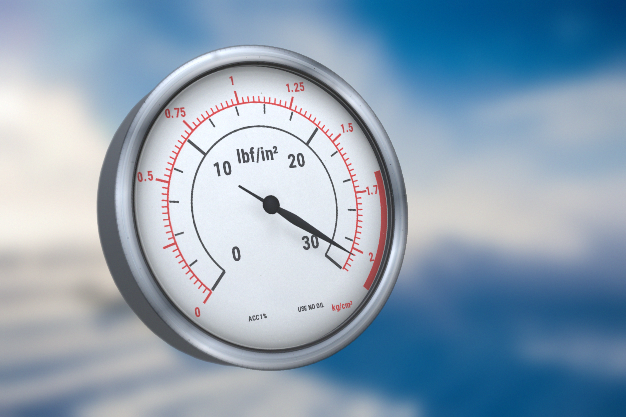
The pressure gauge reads 29 psi
